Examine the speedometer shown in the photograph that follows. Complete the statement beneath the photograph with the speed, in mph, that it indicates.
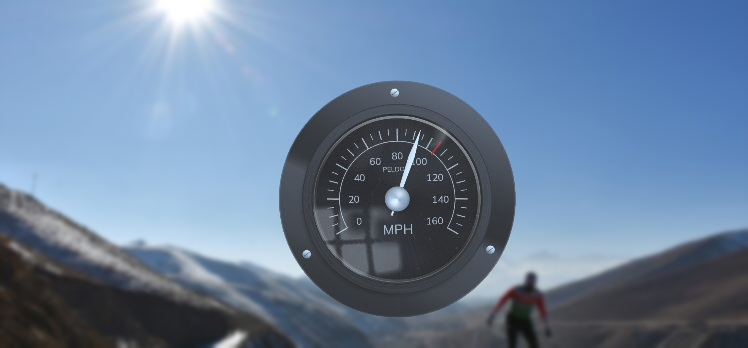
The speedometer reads 92.5 mph
